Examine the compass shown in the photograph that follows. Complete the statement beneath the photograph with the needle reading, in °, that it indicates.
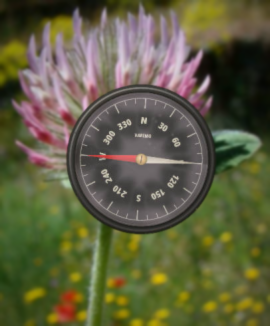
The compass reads 270 °
